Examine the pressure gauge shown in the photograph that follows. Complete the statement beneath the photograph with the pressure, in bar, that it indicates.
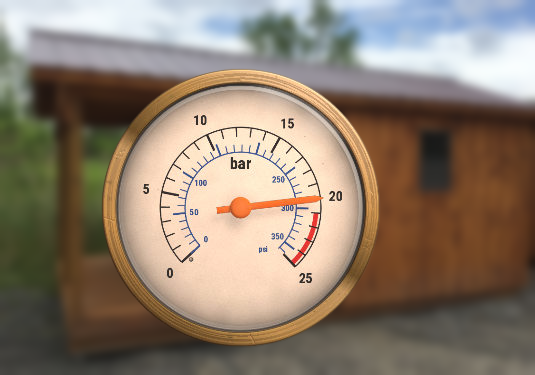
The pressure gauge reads 20 bar
